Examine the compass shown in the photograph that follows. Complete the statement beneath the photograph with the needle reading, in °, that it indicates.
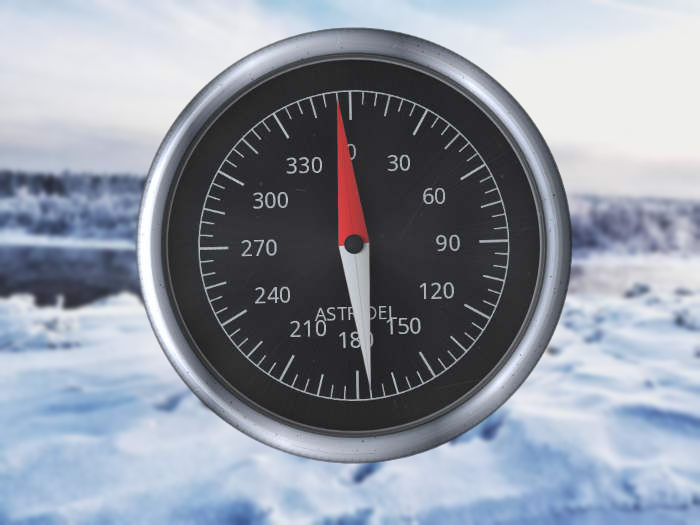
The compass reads 355 °
